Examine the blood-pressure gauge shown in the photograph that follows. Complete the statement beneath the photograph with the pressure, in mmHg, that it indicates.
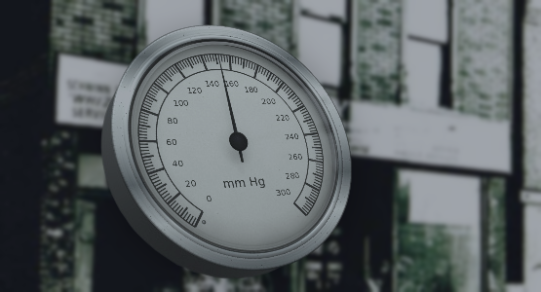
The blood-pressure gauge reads 150 mmHg
